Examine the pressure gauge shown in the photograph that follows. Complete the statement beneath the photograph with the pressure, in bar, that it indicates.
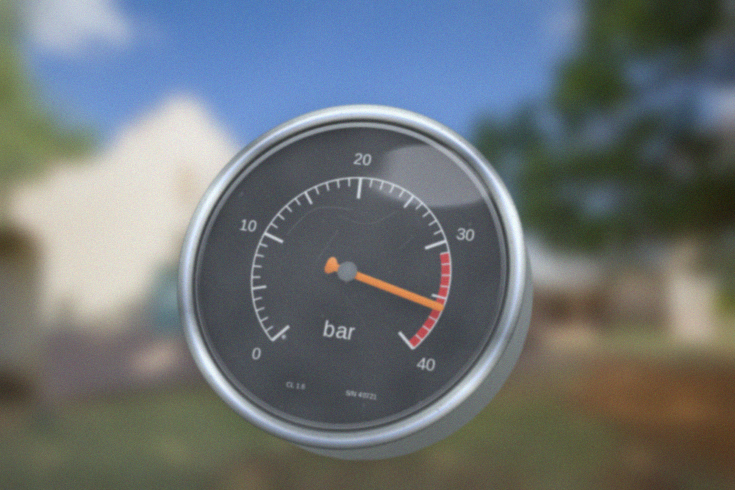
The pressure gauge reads 36 bar
